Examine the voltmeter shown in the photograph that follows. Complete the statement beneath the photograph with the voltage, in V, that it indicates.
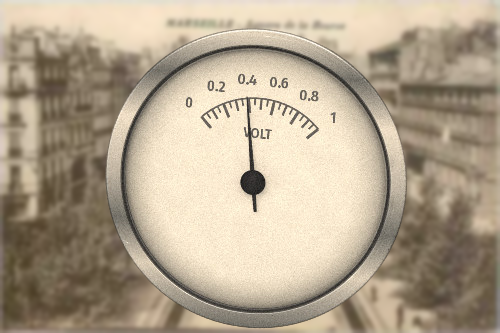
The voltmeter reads 0.4 V
